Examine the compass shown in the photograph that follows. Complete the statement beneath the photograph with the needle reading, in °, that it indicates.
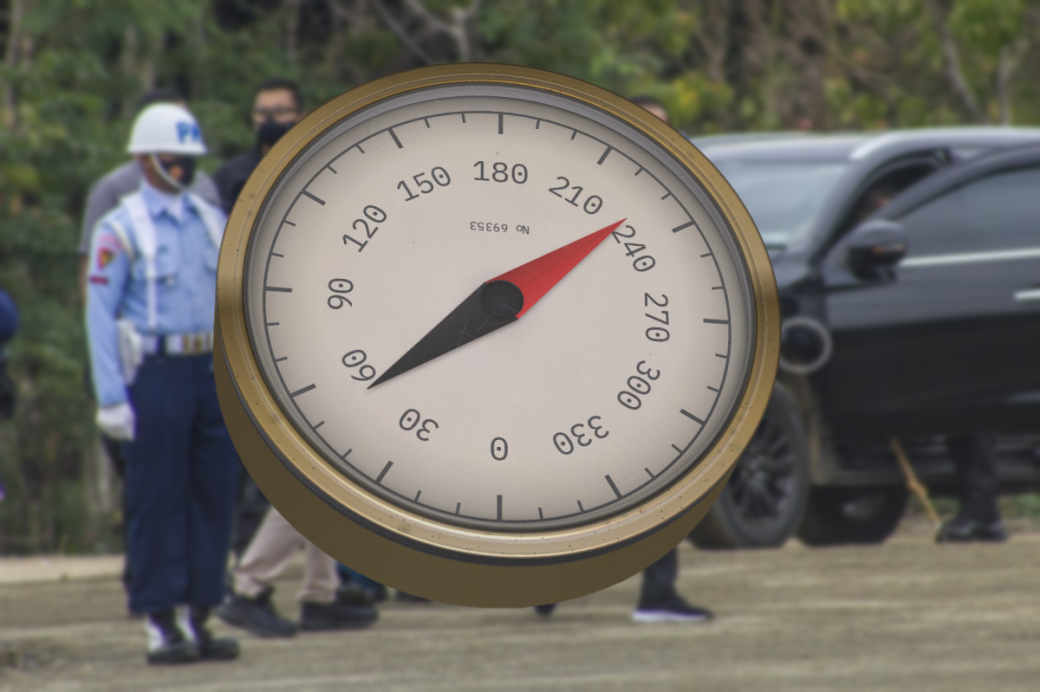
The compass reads 230 °
